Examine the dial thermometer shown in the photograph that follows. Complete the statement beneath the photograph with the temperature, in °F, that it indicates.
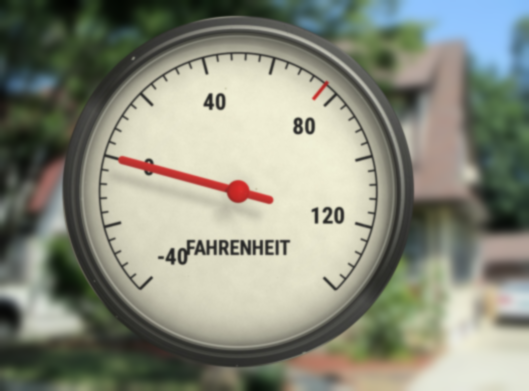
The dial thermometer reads 0 °F
